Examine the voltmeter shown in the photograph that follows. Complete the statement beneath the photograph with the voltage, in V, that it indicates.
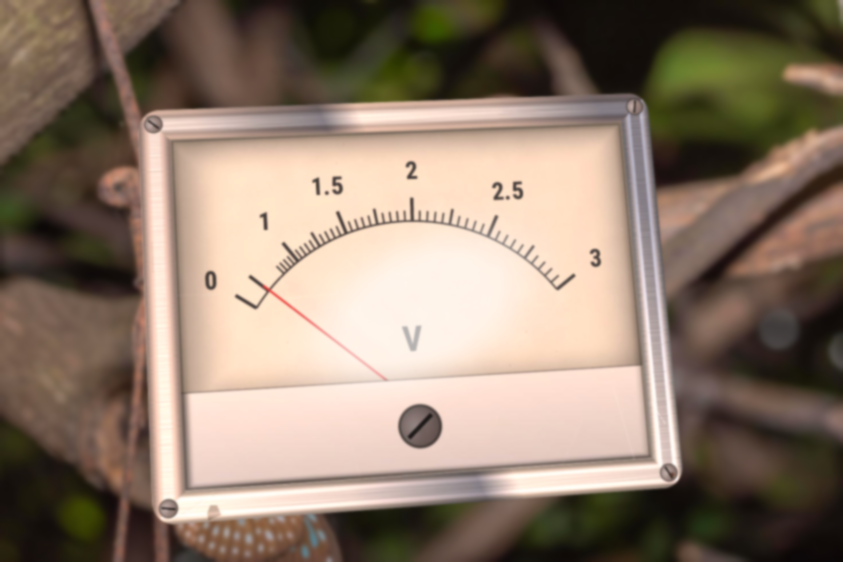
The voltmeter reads 0.5 V
